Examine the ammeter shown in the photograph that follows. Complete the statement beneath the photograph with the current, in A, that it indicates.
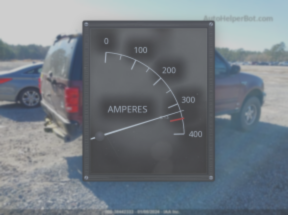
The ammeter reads 325 A
